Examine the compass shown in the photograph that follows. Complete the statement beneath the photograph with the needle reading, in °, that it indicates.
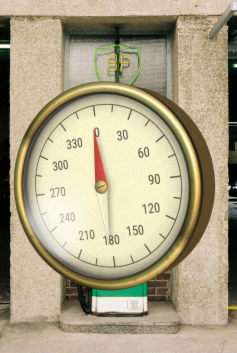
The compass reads 0 °
